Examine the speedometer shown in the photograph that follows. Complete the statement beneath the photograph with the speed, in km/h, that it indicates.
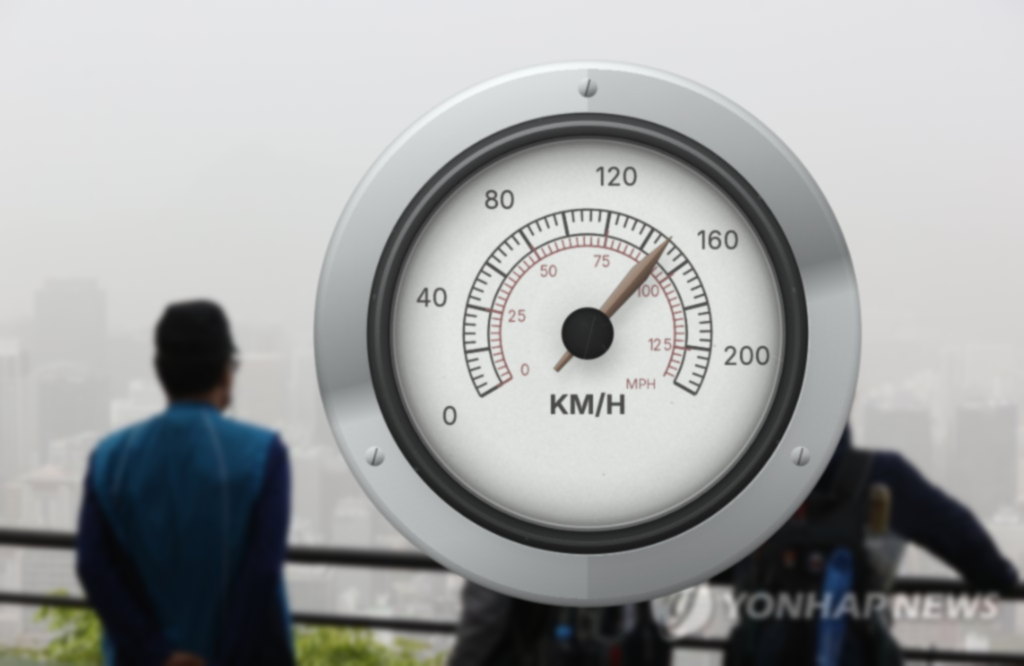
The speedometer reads 148 km/h
